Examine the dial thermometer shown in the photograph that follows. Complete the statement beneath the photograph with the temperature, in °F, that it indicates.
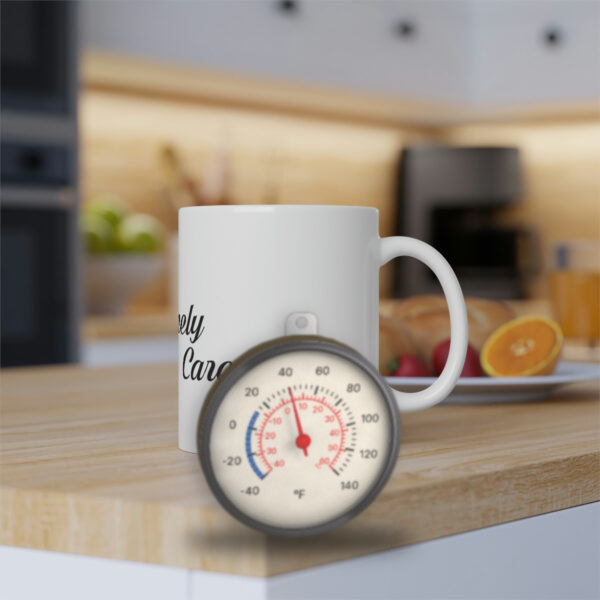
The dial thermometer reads 40 °F
